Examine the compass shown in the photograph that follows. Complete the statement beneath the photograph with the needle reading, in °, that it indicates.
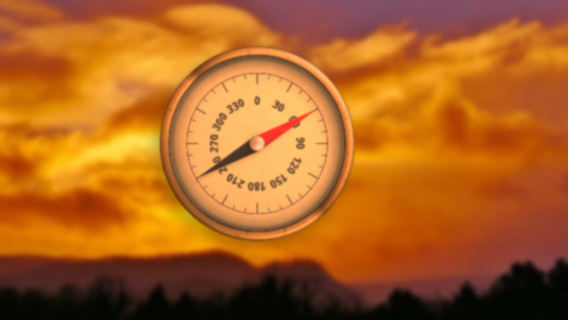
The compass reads 60 °
